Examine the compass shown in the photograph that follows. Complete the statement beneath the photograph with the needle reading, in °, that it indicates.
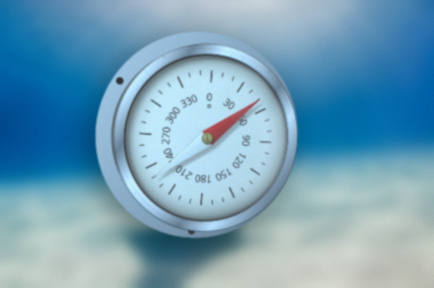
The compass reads 50 °
